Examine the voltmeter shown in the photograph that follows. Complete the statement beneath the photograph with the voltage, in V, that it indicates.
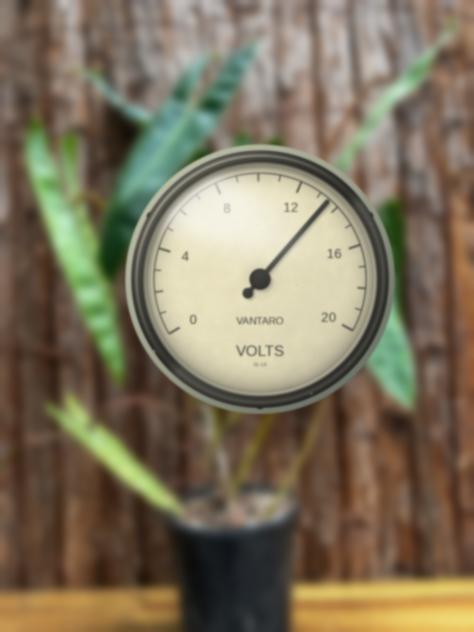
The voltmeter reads 13.5 V
